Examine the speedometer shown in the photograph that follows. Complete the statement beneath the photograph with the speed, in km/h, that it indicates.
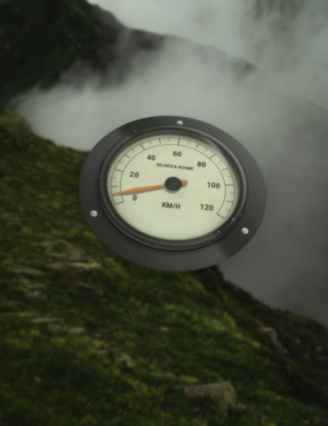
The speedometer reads 5 km/h
